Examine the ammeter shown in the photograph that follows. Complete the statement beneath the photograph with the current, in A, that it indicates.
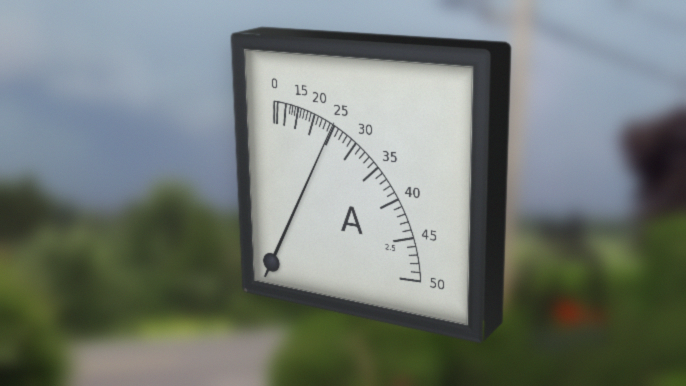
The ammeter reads 25 A
